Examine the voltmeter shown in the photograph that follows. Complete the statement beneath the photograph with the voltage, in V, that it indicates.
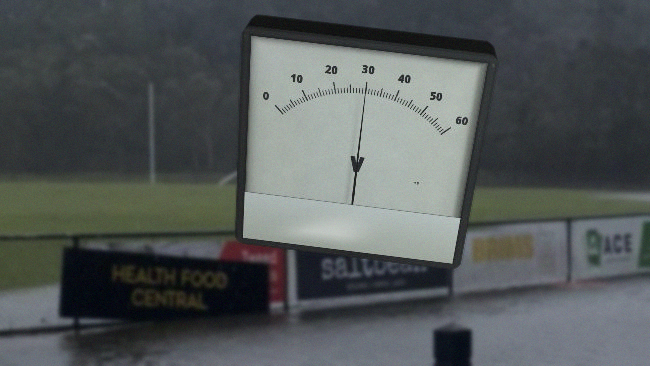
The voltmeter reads 30 V
